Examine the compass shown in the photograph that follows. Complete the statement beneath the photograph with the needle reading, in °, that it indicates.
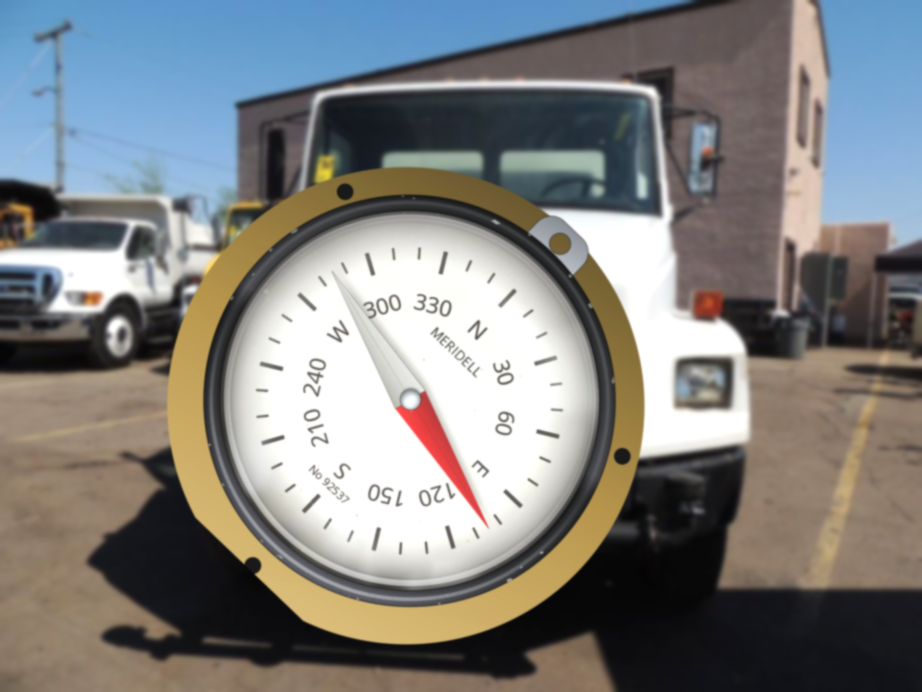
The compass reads 105 °
